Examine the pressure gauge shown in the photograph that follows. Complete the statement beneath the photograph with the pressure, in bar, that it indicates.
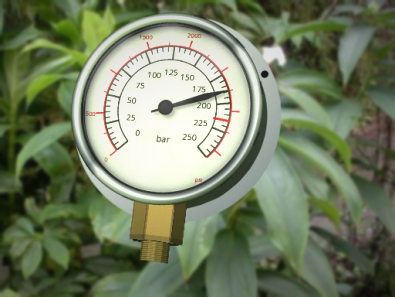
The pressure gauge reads 190 bar
